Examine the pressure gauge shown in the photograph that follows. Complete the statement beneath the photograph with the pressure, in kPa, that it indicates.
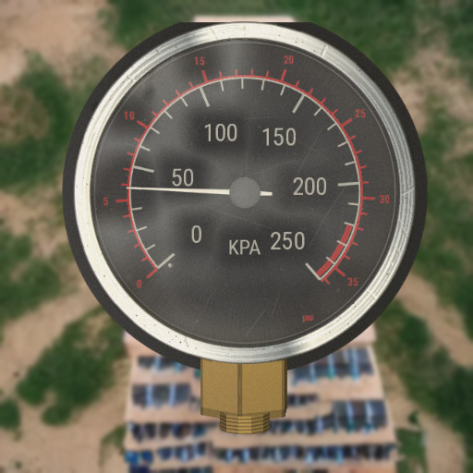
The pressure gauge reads 40 kPa
